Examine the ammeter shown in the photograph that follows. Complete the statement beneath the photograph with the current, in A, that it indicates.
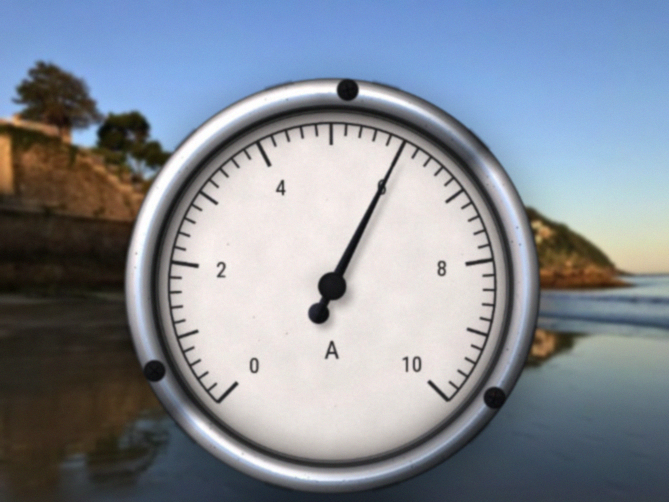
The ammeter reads 6 A
